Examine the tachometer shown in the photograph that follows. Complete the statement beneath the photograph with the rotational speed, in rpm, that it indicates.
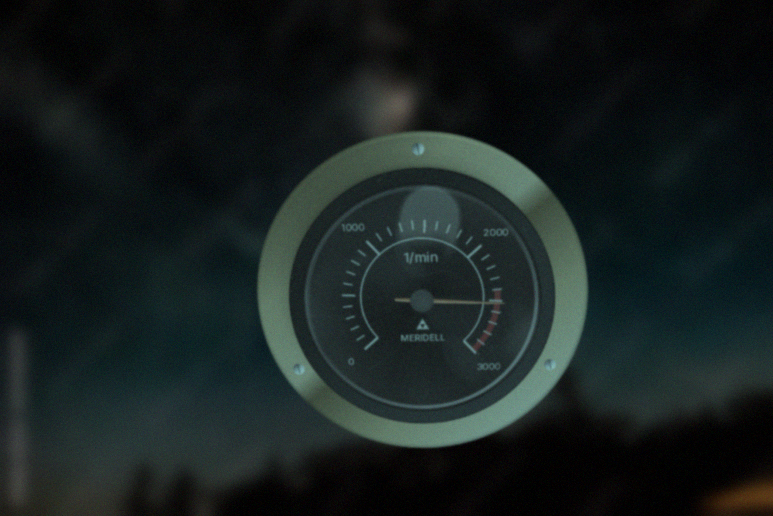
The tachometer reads 2500 rpm
